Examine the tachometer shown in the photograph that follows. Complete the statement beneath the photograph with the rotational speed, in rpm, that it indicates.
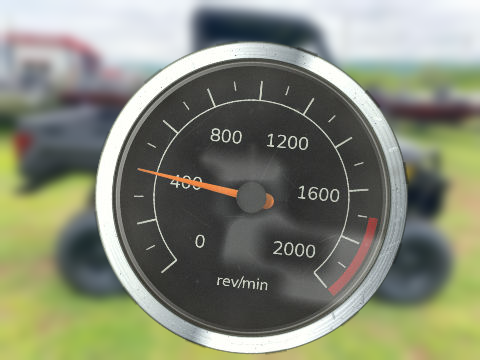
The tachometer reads 400 rpm
